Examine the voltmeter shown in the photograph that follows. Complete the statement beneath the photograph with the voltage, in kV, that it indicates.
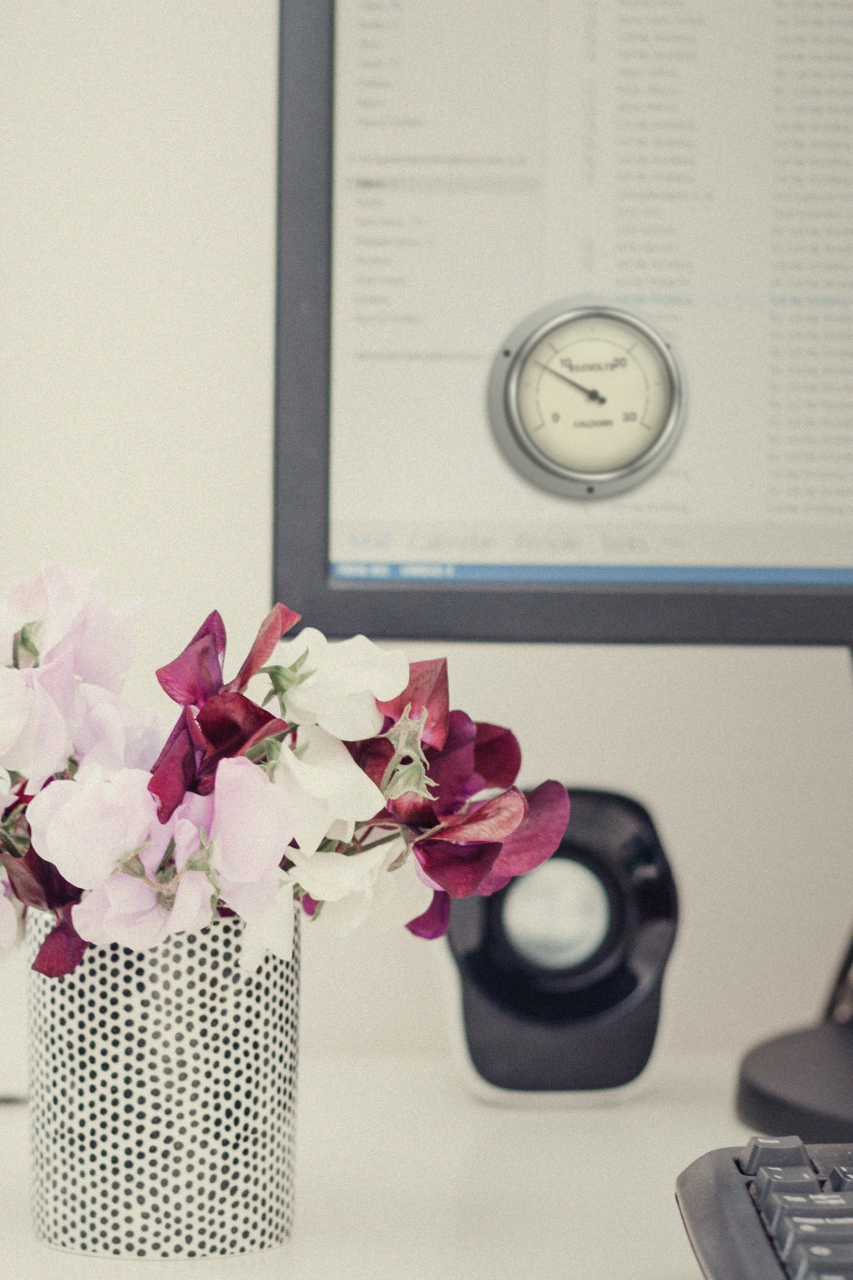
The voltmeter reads 7.5 kV
